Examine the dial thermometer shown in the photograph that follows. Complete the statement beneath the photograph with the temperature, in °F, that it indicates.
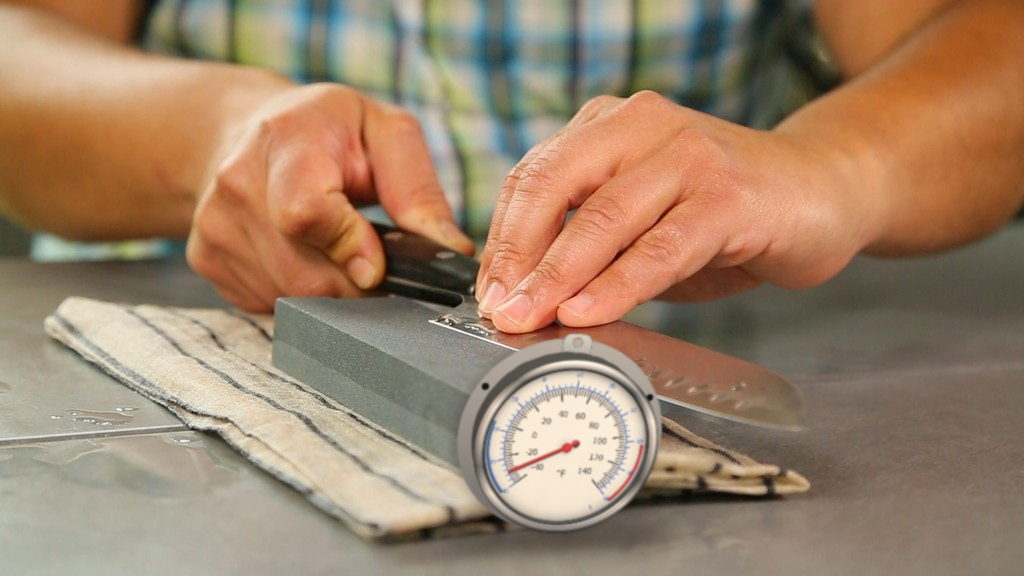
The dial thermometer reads -30 °F
